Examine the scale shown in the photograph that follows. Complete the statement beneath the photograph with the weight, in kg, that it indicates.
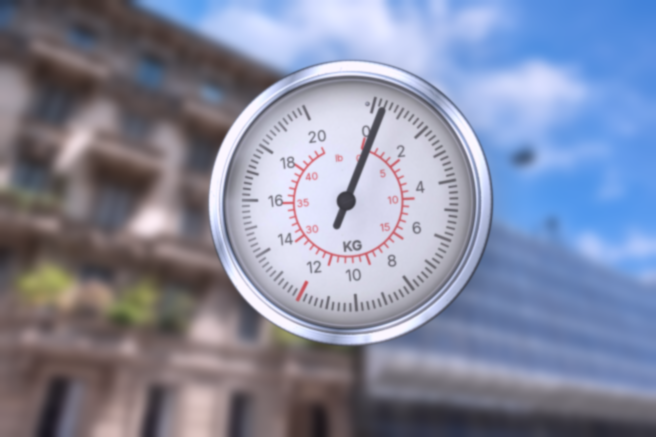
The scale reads 0.4 kg
